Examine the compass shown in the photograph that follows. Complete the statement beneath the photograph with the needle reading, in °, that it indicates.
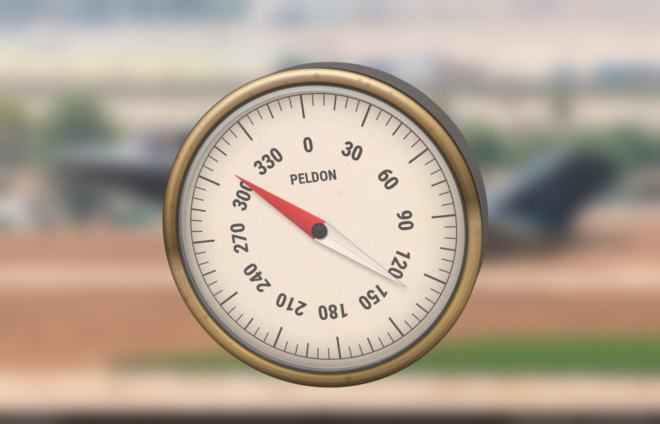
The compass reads 310 °
